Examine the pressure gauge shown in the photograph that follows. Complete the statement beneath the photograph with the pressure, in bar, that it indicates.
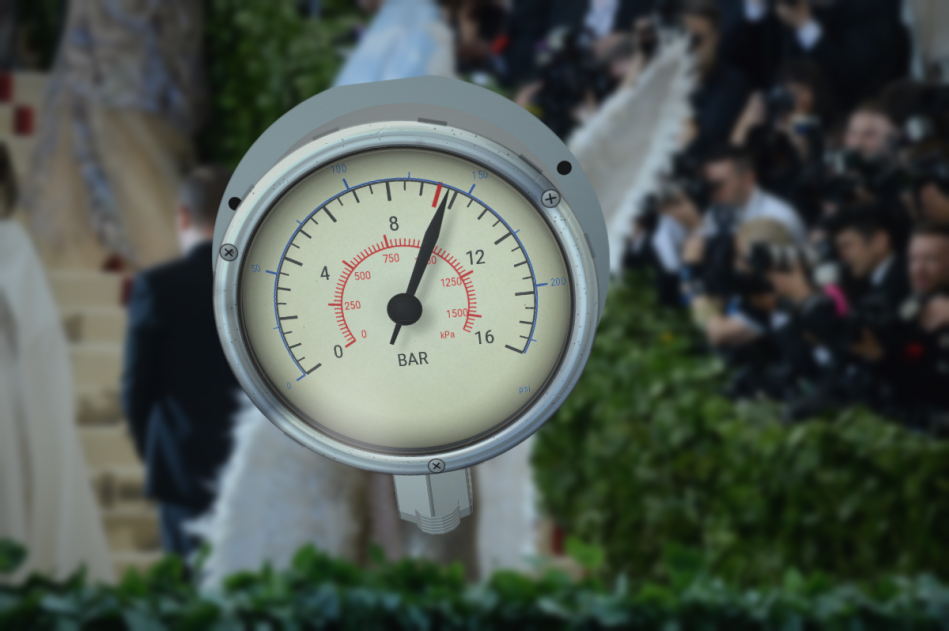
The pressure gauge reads 9.75 bar
